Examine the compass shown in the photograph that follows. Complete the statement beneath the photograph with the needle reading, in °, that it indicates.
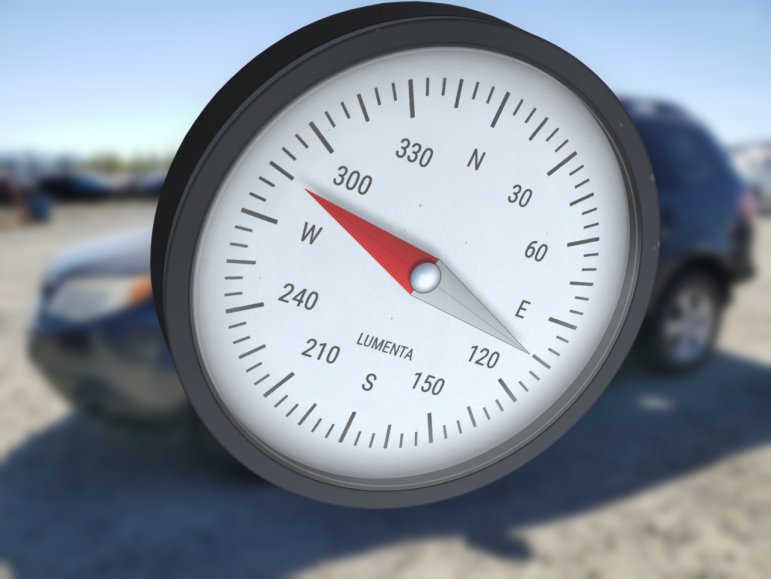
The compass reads 285 °
